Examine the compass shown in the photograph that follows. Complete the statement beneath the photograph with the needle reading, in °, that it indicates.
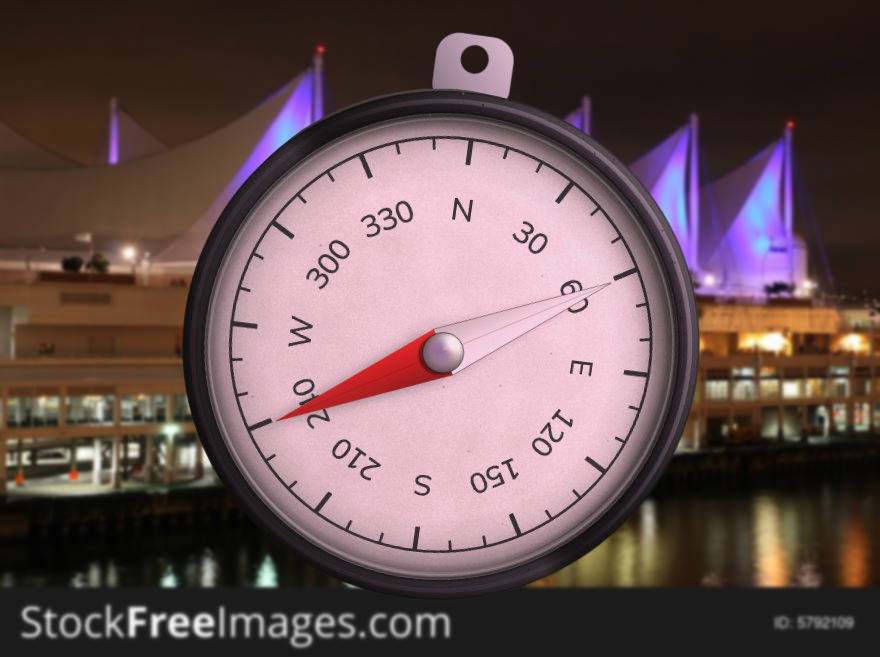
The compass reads 240 °
